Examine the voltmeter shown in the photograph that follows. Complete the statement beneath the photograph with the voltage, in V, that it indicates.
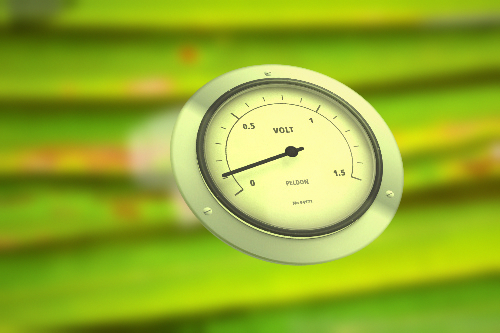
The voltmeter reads 0.1 V
